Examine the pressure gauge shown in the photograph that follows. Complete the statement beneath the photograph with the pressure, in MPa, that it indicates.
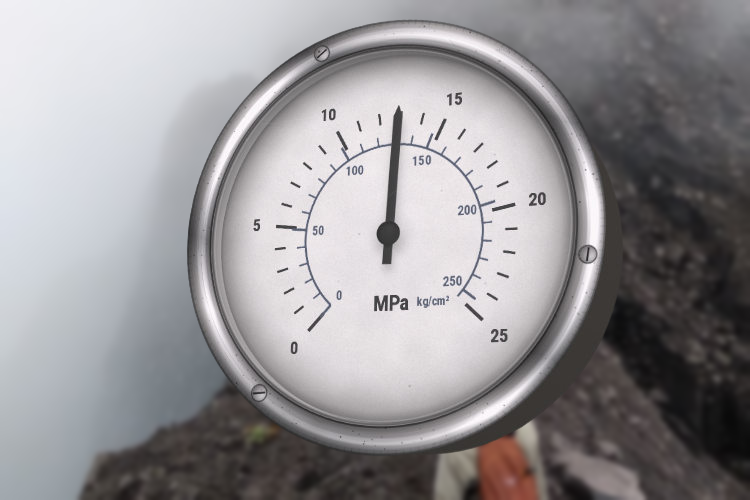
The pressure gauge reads 13 MPa
